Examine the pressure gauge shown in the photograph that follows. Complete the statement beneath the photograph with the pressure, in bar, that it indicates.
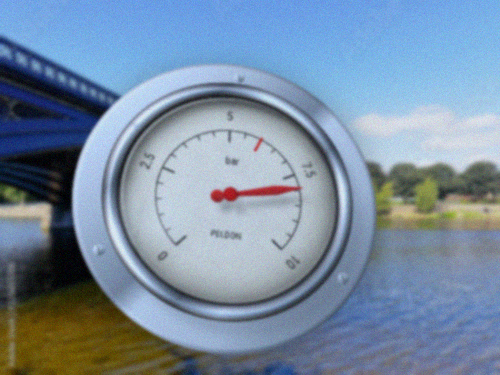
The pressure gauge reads 8 bar
